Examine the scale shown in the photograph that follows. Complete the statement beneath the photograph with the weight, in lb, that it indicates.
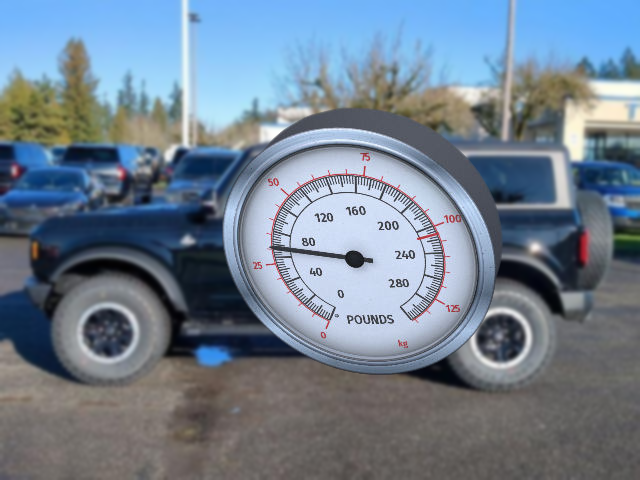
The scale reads 70 lb
